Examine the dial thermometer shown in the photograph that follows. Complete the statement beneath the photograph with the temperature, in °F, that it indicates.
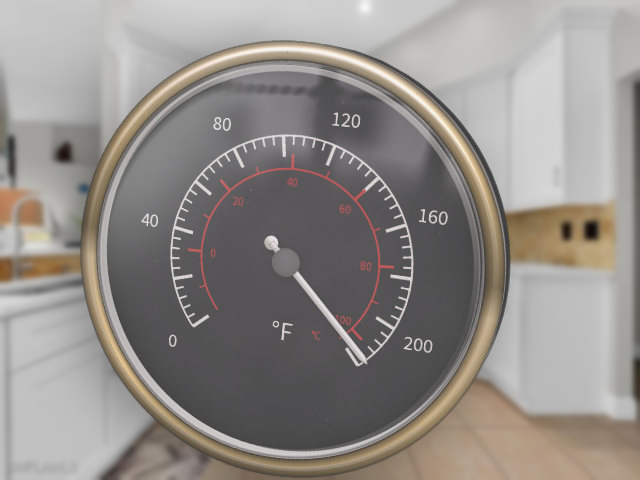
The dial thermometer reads 216 °F
